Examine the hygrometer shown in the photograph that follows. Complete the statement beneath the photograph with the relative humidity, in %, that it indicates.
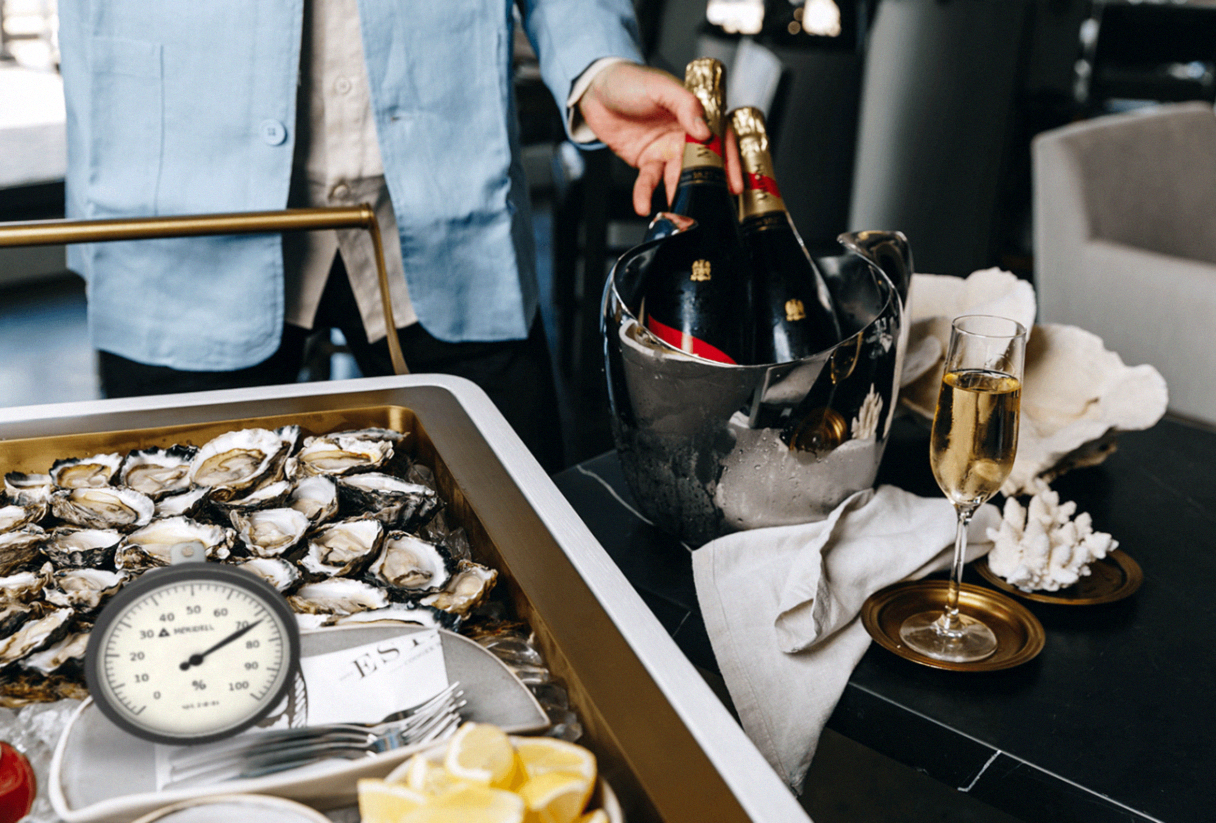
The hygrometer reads 72 %
